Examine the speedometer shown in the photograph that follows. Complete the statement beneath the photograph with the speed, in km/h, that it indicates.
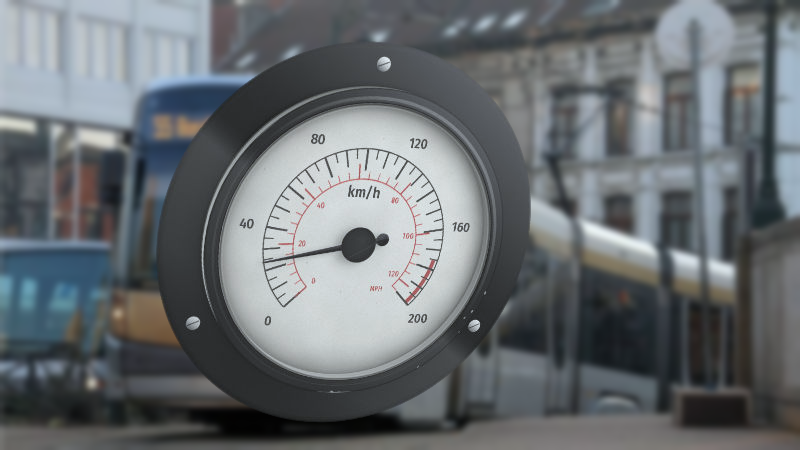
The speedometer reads 25 km/h
